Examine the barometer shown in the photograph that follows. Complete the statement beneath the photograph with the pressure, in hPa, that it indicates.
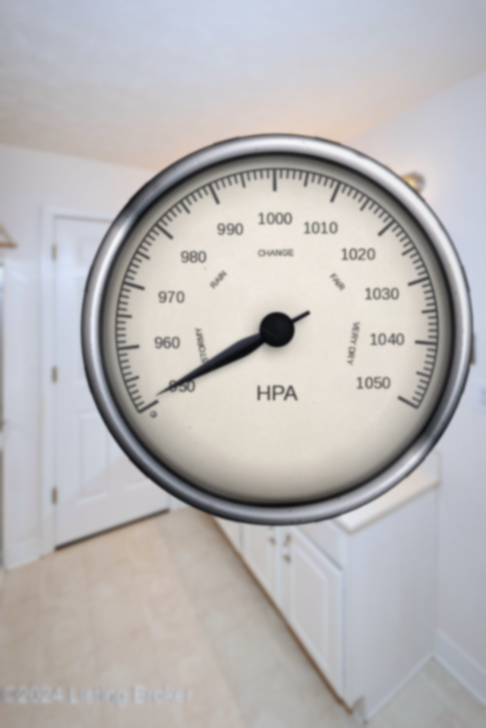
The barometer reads 951 hPa
